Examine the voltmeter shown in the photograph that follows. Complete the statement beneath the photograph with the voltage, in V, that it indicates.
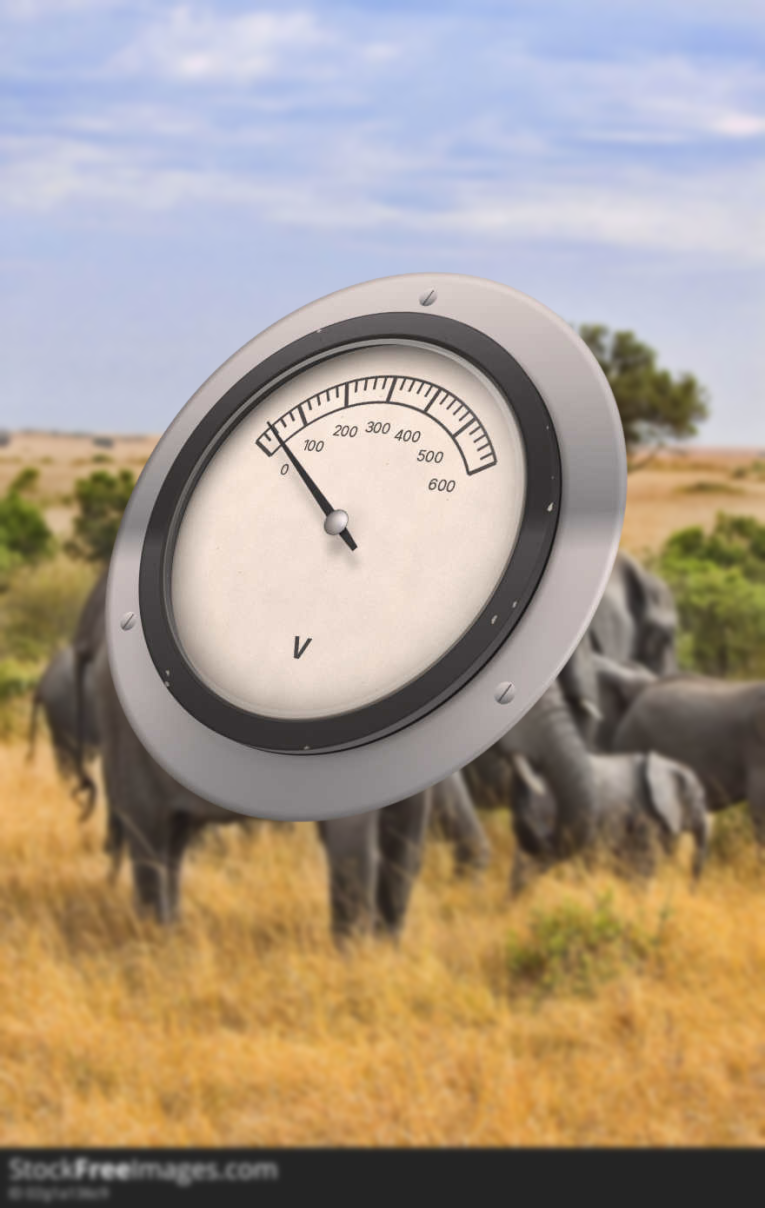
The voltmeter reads 40 V
